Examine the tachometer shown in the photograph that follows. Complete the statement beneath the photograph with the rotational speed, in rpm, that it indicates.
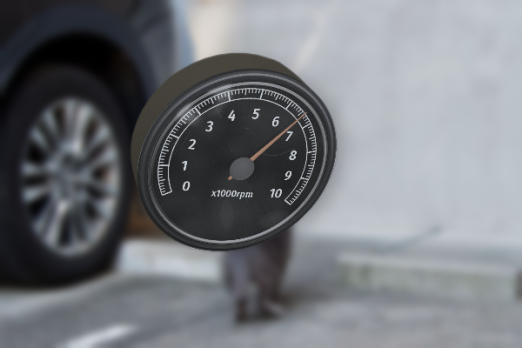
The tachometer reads 6500 rpm
